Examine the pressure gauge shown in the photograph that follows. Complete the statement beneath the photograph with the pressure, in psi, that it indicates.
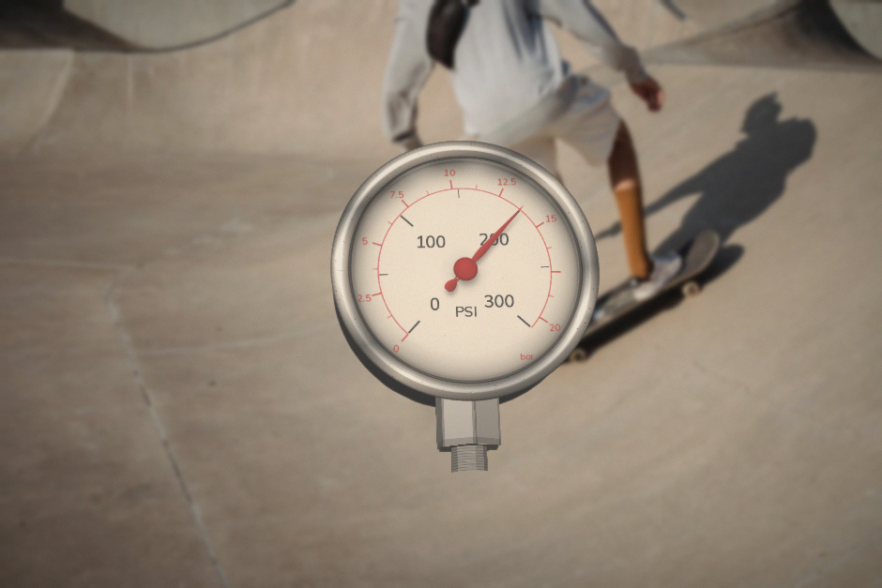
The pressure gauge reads 200 psi
